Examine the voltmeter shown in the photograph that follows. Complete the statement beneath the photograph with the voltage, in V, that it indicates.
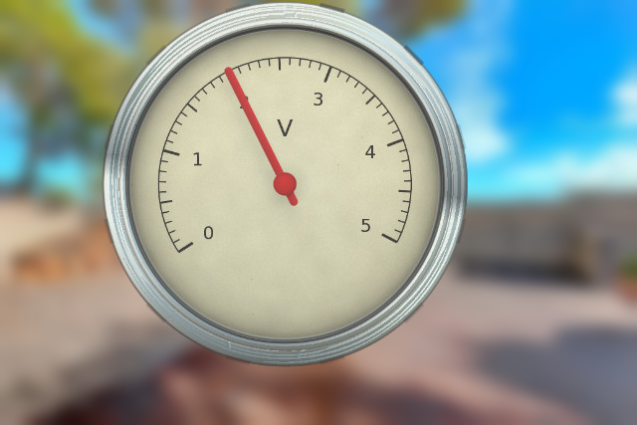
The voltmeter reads 2 V
